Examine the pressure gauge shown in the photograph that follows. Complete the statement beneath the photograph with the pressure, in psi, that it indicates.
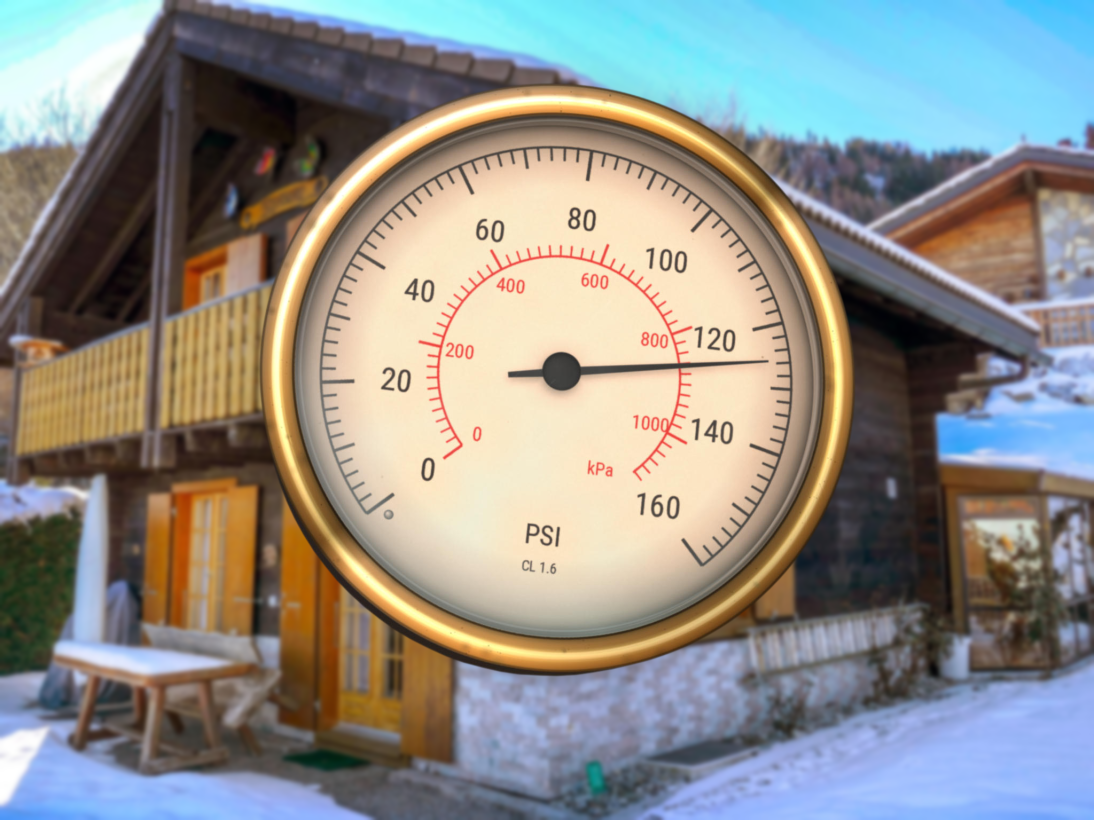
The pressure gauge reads 126 psi
